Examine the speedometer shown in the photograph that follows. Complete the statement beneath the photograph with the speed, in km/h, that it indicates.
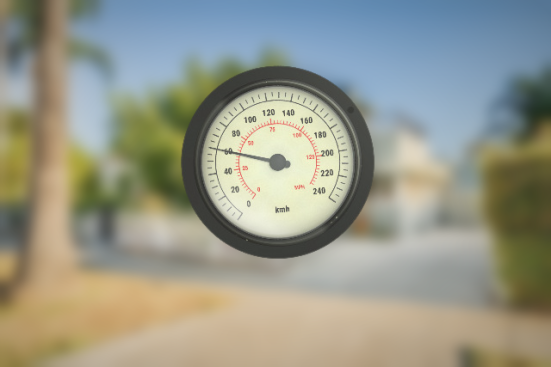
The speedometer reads 60 km/h
